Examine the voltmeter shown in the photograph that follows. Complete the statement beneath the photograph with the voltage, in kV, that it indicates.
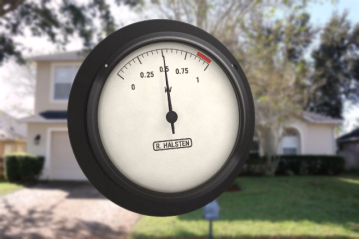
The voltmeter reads 0.5 kV
